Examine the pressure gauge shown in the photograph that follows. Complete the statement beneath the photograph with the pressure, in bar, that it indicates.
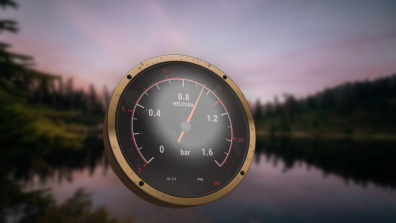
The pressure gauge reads 0.95 bar
